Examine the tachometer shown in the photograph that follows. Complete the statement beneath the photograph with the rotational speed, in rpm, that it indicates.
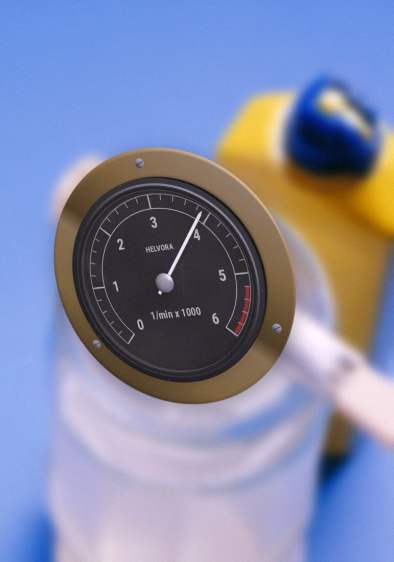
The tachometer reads 3900 rpm
